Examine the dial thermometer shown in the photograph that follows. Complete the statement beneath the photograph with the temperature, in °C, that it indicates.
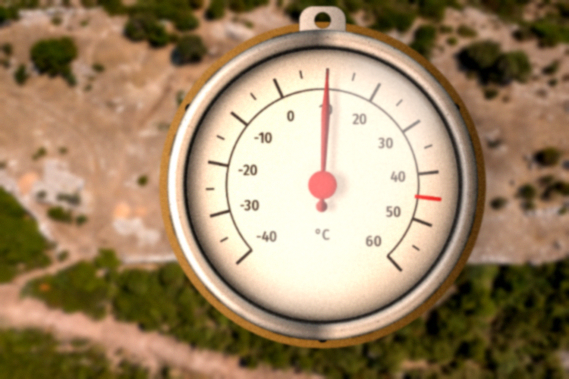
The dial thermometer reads 10 °C
